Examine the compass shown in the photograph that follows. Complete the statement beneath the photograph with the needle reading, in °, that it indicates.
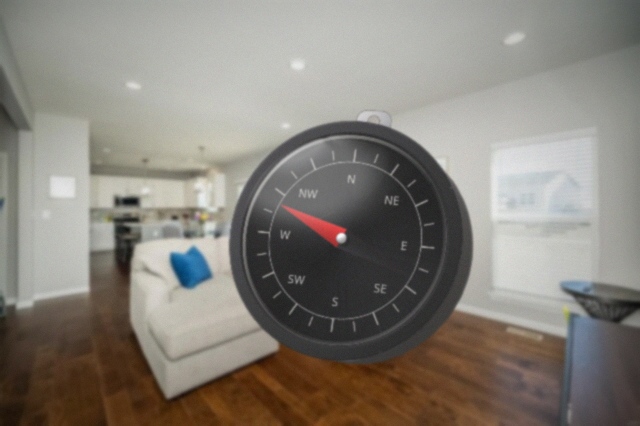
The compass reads 292.5 °
